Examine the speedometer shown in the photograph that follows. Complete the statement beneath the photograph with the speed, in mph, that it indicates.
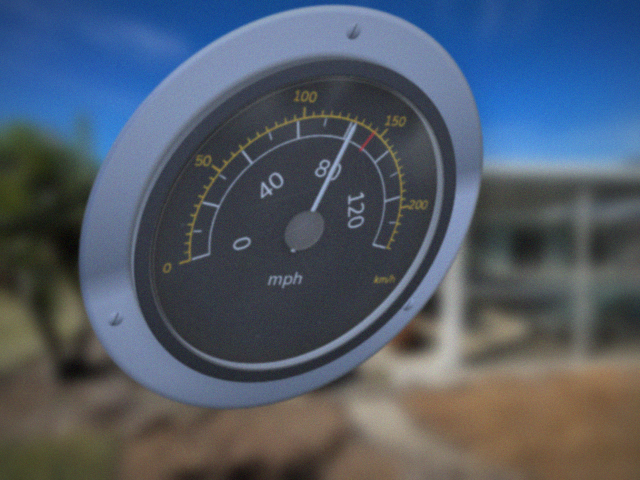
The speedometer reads 80 mph
